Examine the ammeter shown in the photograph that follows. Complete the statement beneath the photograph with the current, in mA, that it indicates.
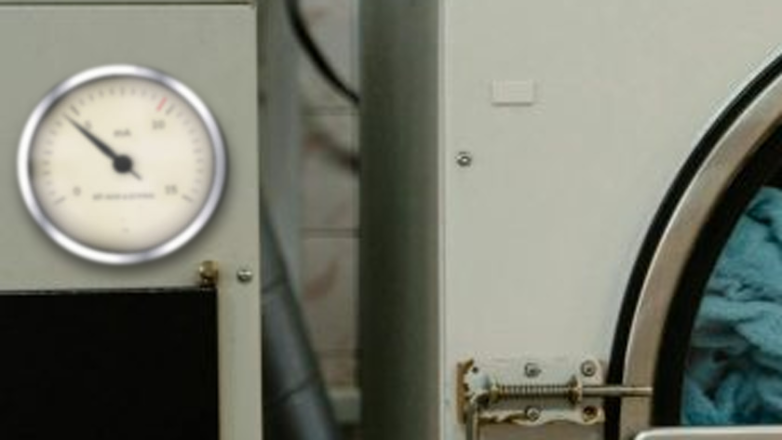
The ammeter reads 4.5 mA
